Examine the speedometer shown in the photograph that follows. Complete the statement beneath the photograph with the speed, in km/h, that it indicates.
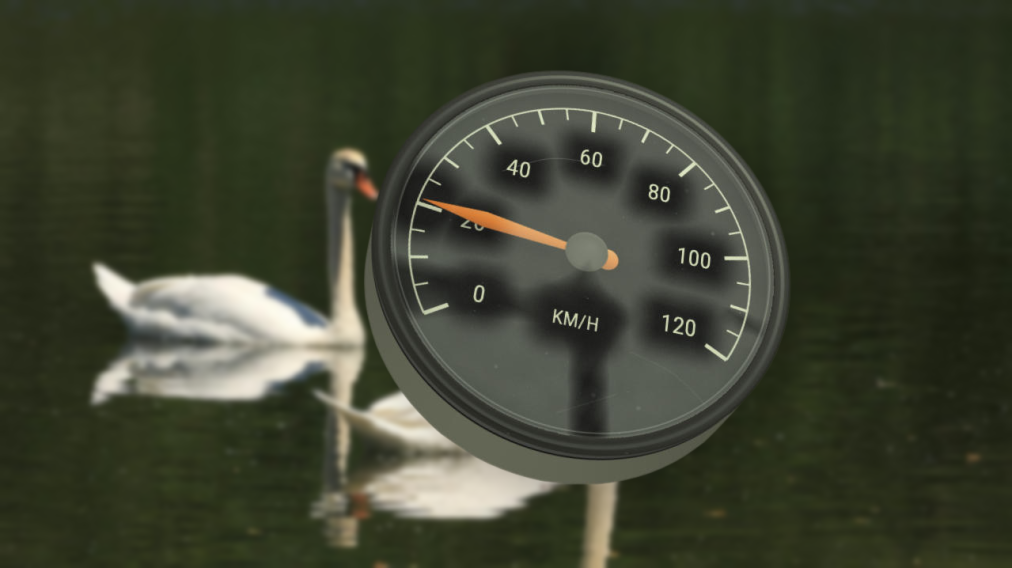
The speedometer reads 20 km/h
